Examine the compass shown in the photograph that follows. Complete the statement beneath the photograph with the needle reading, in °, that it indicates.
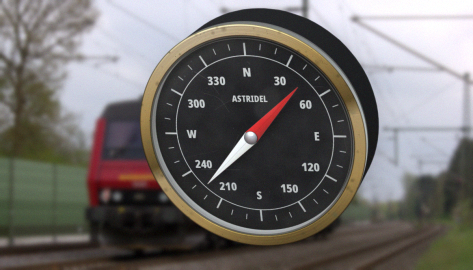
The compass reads 45 °
